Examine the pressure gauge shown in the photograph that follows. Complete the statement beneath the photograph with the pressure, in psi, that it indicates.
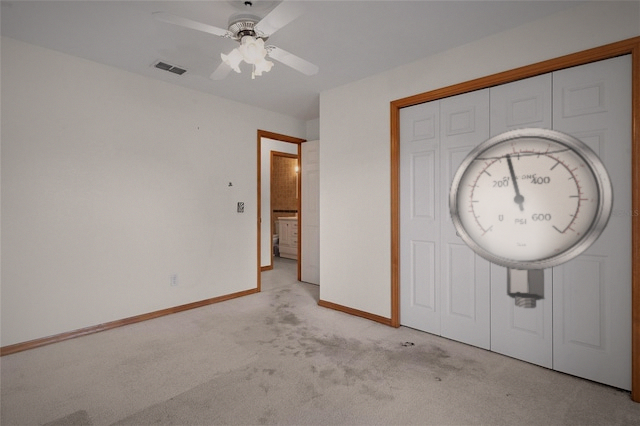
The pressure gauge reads 275 psi
